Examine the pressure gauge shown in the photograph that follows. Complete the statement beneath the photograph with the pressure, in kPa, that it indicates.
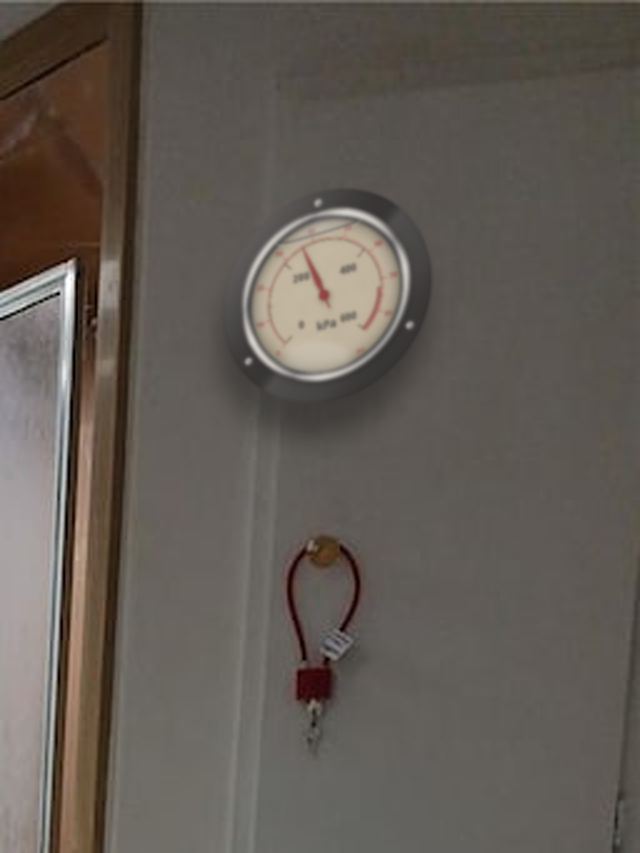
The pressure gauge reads 250 kPa
